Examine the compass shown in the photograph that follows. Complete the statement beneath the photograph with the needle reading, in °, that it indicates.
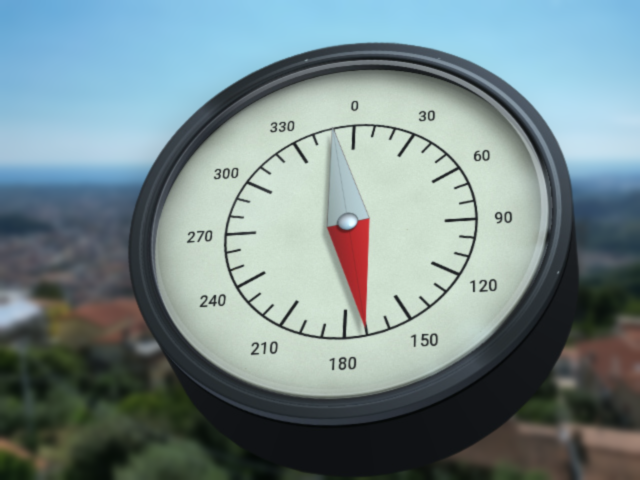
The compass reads 170 °
